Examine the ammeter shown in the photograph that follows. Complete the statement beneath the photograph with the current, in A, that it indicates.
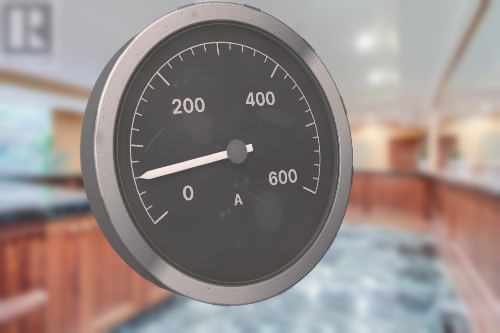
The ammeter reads 60 A
